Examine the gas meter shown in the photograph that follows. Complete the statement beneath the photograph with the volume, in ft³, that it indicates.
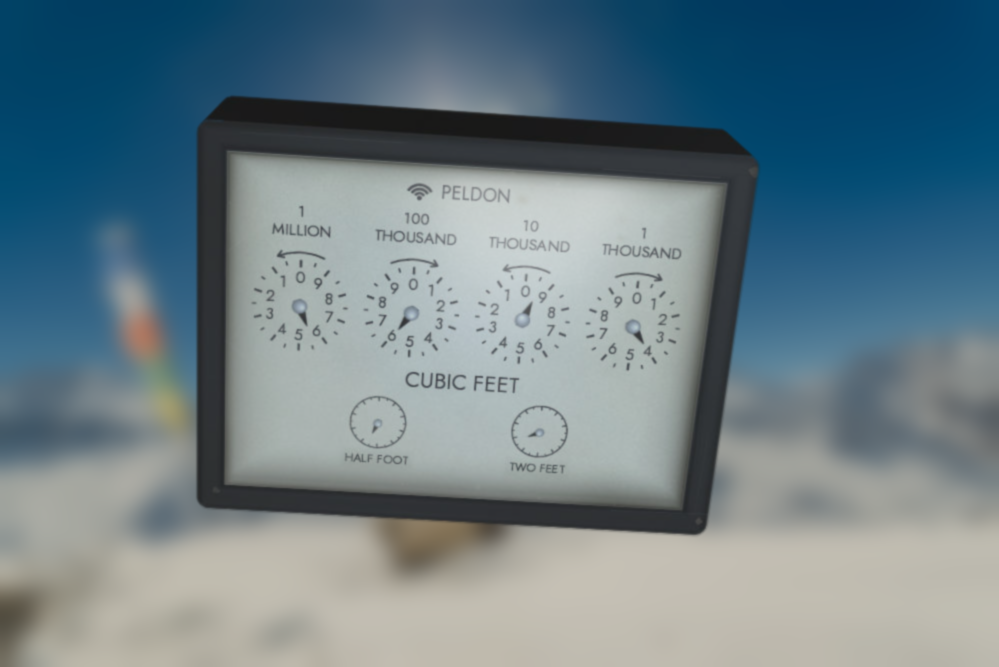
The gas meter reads 559400 ft³
